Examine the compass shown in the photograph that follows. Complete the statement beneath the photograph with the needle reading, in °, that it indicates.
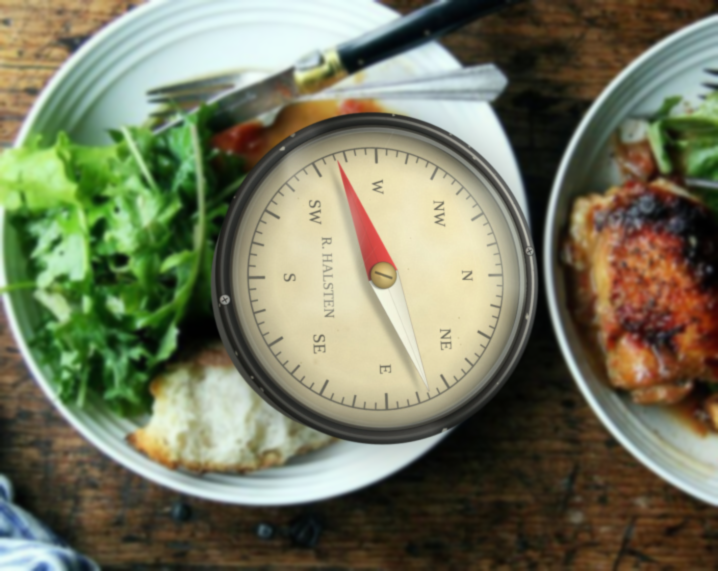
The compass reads 250 °
